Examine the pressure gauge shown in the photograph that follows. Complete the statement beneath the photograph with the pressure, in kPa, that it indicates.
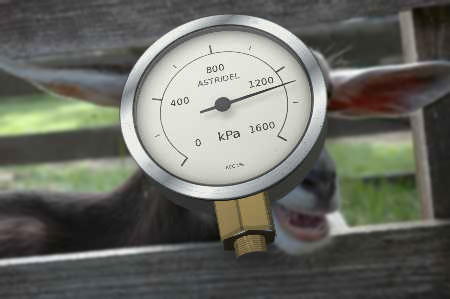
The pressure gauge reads 1300 kPa
